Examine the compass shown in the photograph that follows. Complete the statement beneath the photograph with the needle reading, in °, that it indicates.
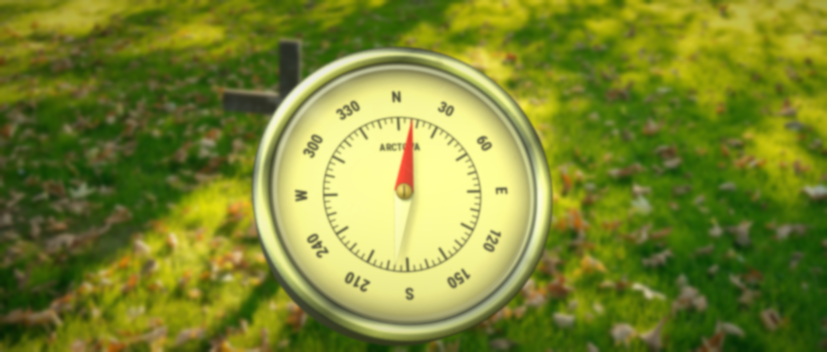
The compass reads 10 °
